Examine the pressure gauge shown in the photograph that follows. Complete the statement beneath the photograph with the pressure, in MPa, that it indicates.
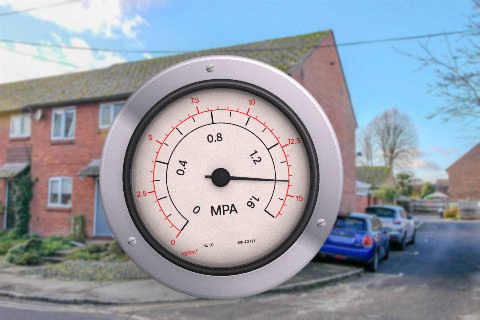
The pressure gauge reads 1.4 MPa
